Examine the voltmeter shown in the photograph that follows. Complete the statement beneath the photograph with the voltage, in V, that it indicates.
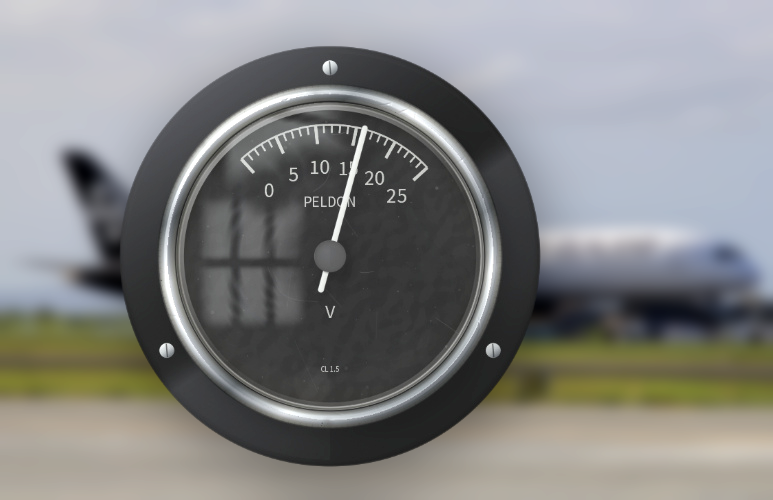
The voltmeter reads 16 V
